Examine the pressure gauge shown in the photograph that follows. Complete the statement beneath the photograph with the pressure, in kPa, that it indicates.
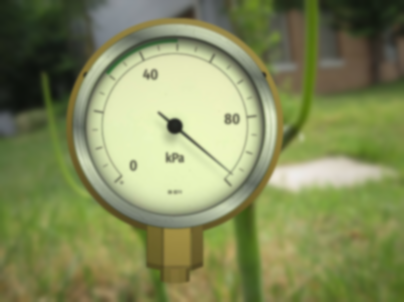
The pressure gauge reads 97.5 kPa
